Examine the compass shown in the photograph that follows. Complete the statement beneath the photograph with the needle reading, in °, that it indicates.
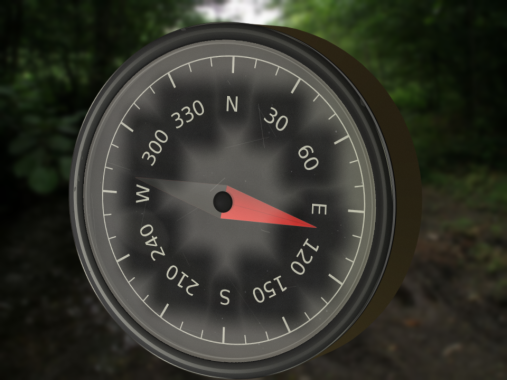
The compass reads 100 °
